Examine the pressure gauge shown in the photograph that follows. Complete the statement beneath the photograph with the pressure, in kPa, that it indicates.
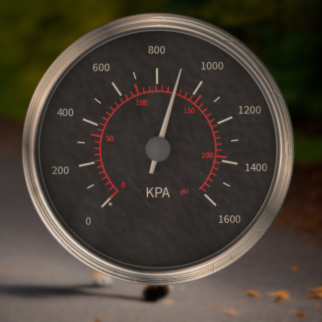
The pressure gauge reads 900 kPa
